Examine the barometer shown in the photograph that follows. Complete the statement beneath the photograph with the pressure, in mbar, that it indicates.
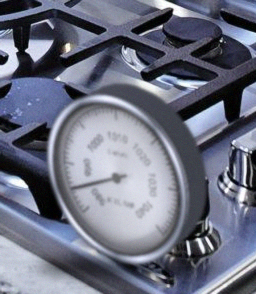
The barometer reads 985 mbar
